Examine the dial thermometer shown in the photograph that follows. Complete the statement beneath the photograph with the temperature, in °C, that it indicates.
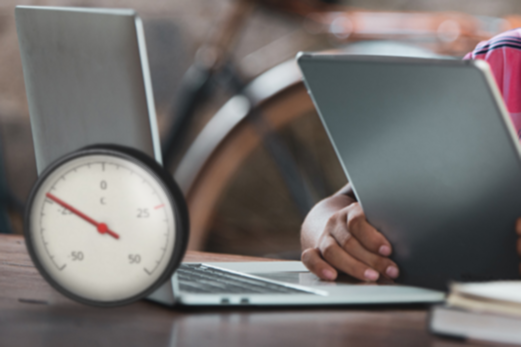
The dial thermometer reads -22.5 °C
